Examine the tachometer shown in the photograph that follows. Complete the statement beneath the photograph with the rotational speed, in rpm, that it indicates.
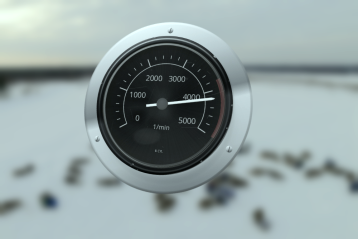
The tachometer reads 4200 rpm
